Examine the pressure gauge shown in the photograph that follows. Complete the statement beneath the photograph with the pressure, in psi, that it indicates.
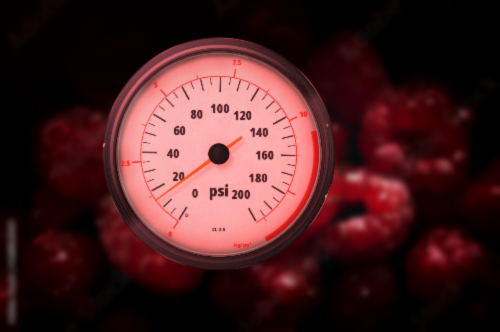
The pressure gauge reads 15 psi
